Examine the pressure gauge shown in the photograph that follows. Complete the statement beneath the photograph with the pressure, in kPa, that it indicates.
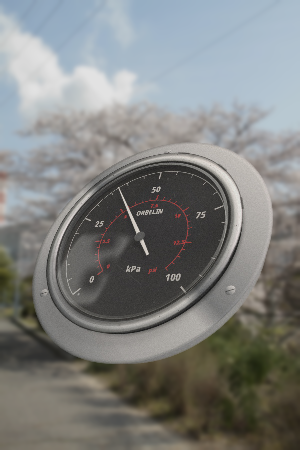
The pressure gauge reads 37.5 kPa
